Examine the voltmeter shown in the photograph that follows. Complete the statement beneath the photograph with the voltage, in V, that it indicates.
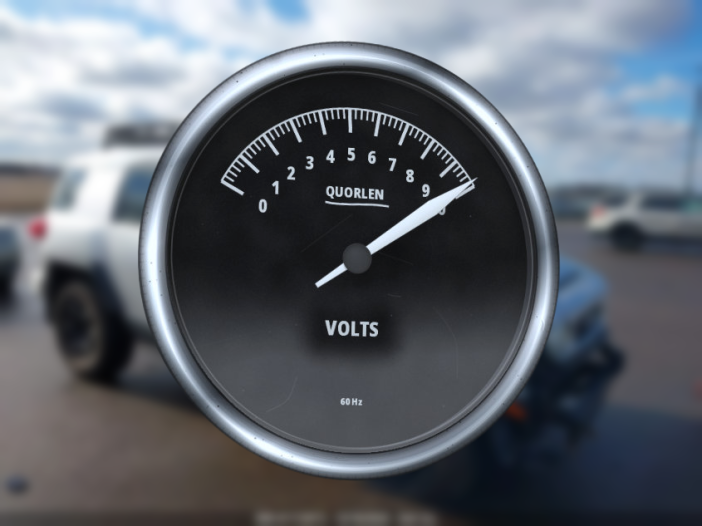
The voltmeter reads 9.8 V
